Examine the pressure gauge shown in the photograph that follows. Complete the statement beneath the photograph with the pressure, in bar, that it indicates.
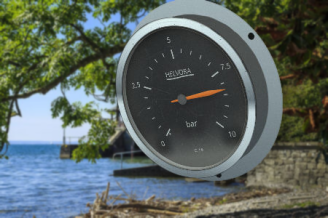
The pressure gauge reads 8.25 bar
